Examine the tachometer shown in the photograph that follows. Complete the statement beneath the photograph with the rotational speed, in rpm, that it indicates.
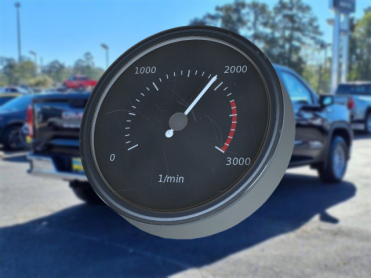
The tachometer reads 1900 rpm
